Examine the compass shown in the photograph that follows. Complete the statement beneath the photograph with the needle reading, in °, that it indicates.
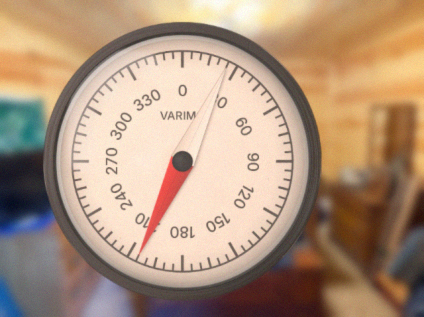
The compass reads 205 °
